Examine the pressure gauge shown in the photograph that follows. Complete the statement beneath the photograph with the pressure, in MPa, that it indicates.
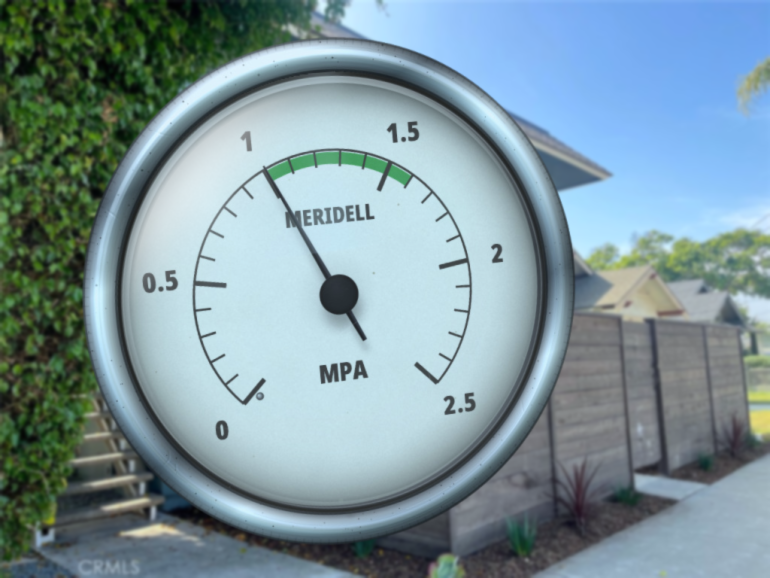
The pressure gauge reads 1 MPa
